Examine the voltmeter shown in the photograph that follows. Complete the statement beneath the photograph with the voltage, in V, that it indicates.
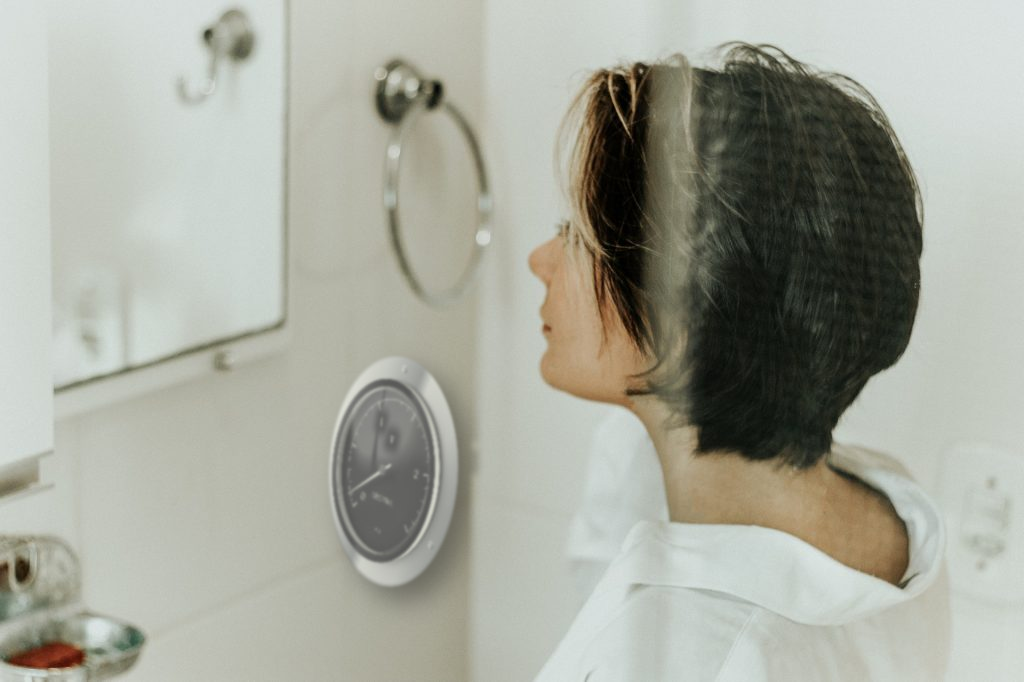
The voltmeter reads 0.1 V
